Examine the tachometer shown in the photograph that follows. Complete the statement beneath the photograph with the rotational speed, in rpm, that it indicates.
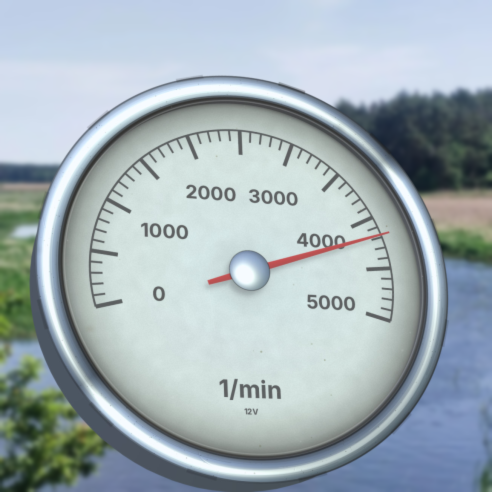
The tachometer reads 4200 rpm
